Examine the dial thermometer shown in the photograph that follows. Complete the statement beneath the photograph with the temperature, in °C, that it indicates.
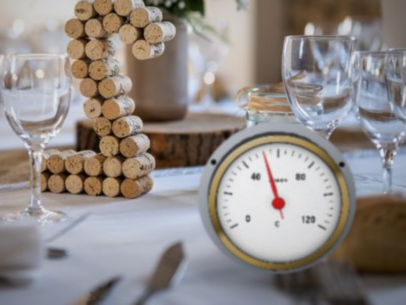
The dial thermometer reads 52 °C
